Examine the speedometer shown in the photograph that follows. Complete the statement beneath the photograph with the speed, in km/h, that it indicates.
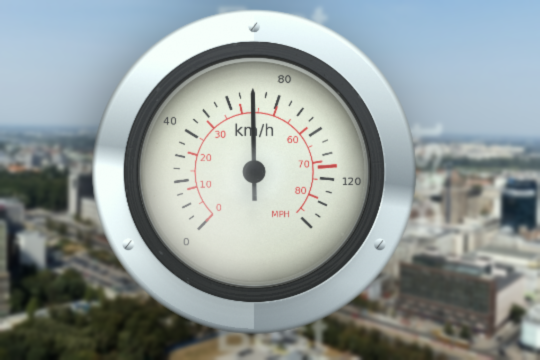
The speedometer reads 70 km/h
